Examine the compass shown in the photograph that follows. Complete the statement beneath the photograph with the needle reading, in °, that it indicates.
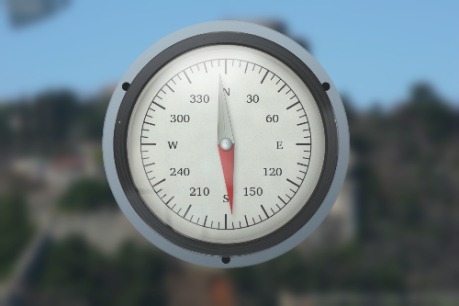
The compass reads 175 °
